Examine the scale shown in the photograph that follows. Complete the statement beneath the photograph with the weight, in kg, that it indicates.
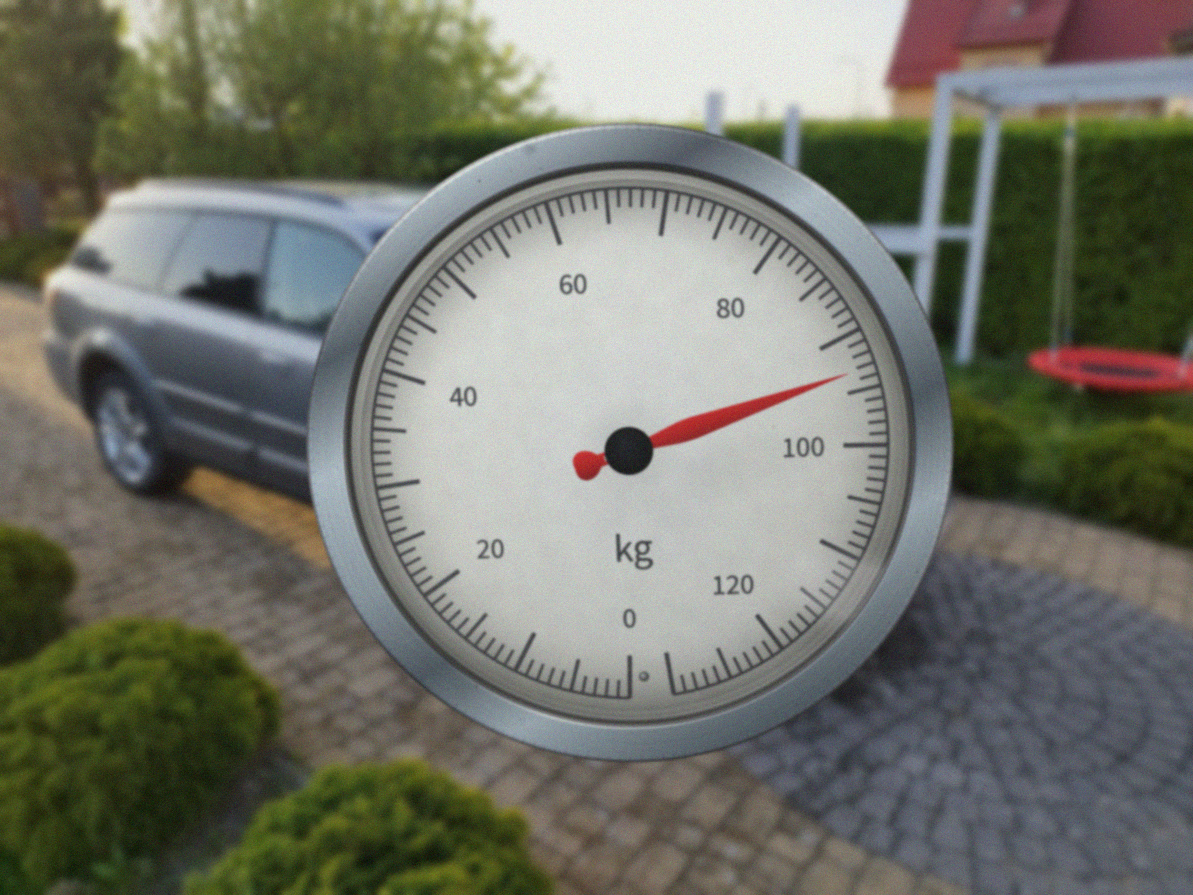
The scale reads 93 kg
